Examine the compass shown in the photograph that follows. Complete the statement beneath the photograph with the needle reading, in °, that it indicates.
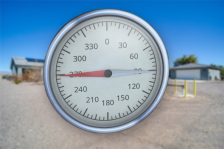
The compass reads 270 °
